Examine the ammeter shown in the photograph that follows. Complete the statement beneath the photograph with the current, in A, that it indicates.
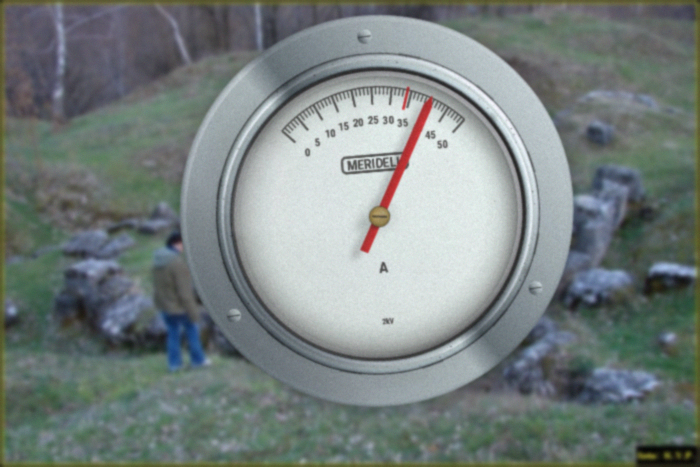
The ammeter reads 40 A
